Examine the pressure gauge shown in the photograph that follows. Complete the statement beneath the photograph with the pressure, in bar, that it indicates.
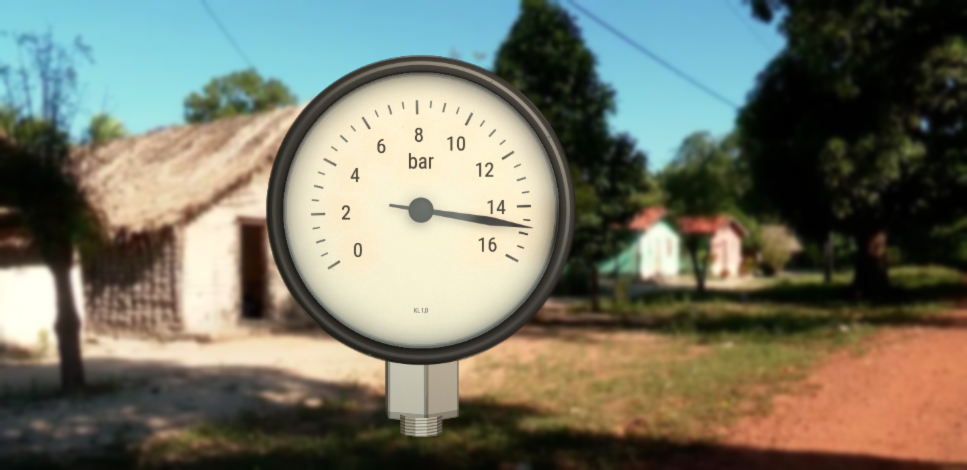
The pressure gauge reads 14.75 bar
